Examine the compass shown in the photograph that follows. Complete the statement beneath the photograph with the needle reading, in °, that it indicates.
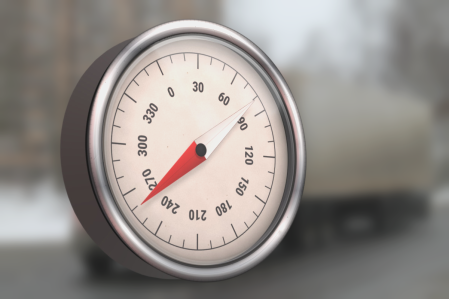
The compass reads 260 °
